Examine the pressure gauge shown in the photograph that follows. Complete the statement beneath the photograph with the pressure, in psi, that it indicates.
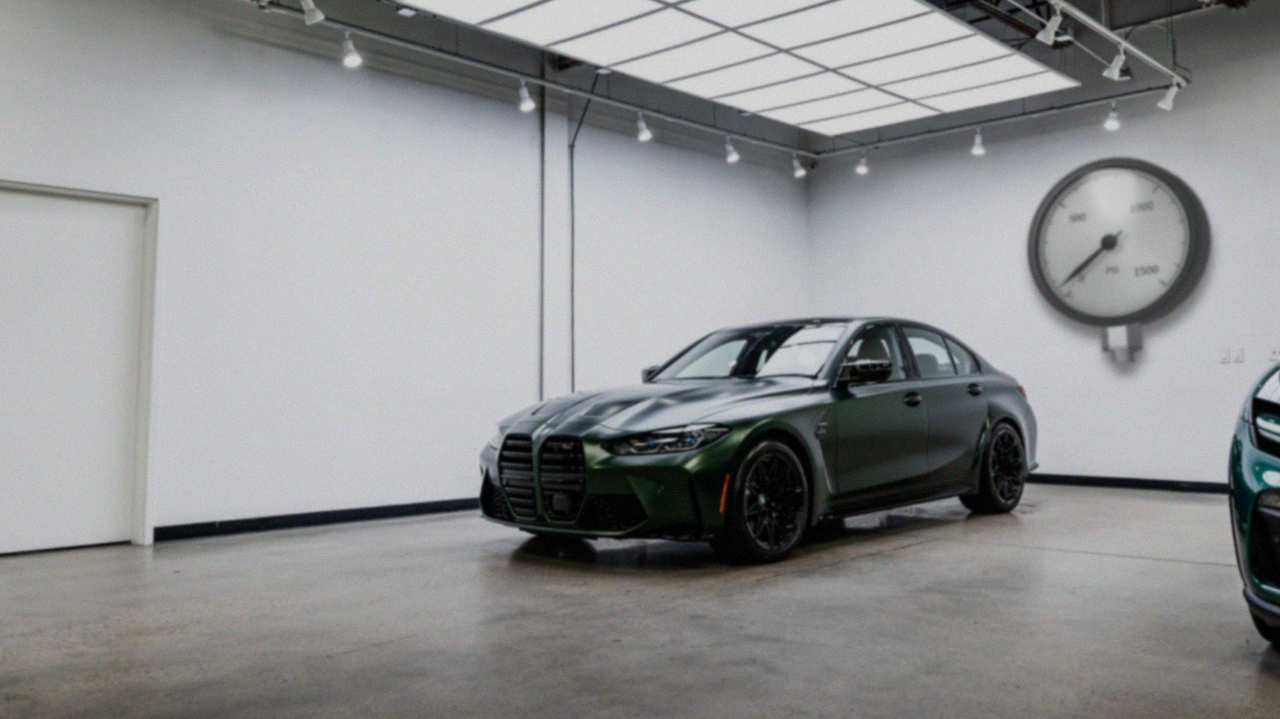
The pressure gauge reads 50 psi
